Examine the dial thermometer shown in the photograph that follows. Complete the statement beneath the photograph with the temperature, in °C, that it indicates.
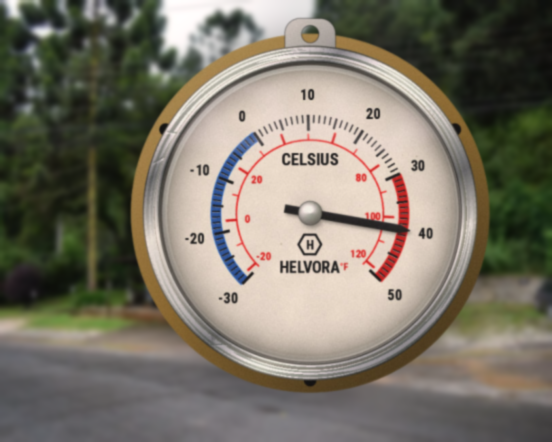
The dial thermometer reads 40 °C
